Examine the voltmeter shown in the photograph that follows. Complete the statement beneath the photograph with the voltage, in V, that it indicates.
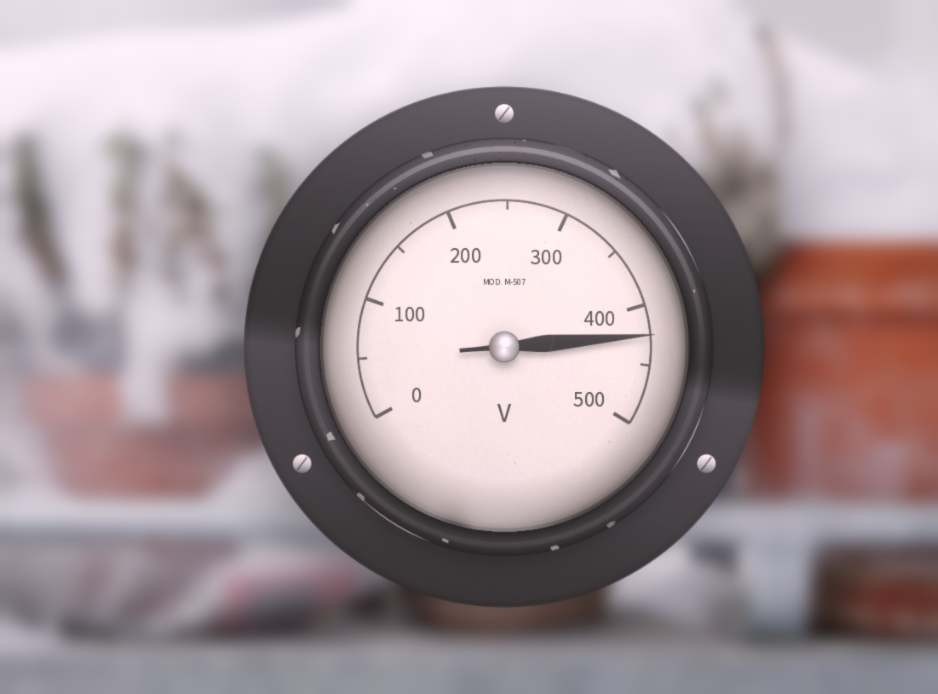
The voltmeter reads 425 V
